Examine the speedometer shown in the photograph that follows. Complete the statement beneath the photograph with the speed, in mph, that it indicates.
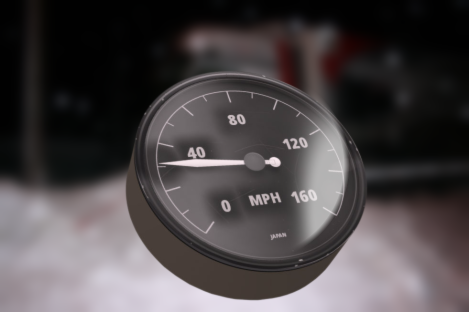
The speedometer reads 30 mph
